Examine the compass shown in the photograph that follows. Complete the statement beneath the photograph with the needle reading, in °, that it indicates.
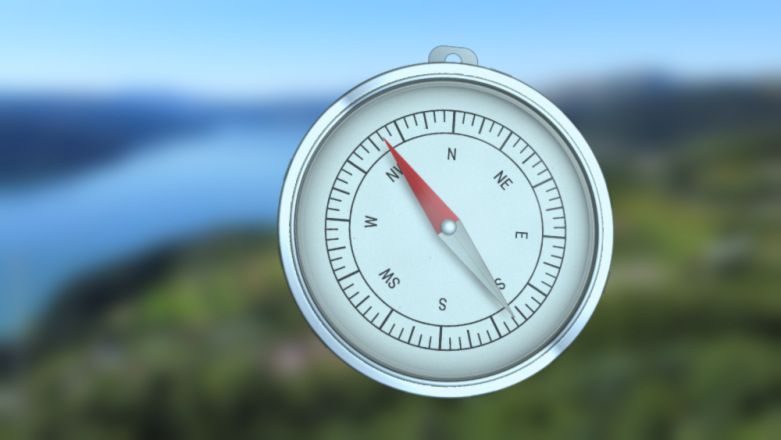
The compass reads 320 °
